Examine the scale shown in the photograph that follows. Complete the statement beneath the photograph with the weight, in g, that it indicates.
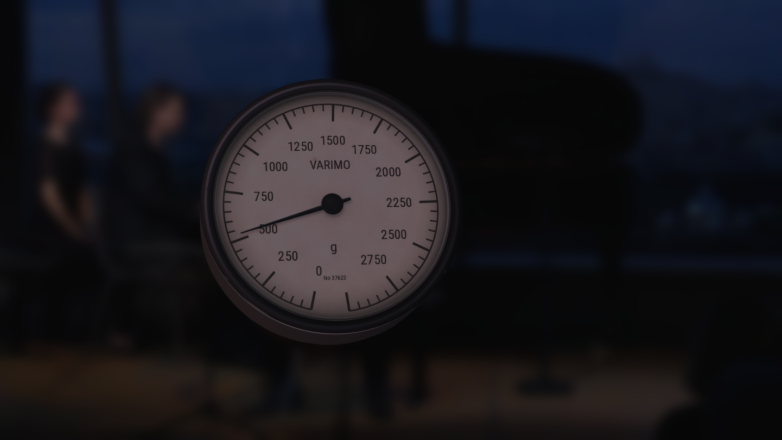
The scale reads 525 g
